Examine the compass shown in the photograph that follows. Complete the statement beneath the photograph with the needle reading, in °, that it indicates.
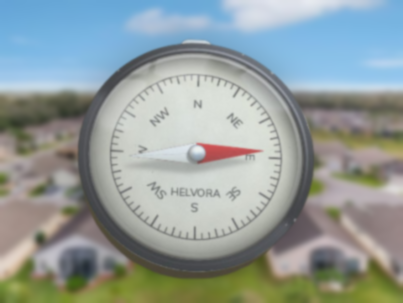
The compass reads 85 °
